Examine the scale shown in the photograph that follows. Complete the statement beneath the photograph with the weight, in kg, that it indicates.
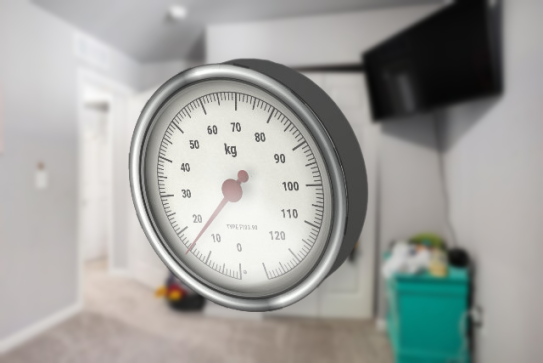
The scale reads 15 kg
